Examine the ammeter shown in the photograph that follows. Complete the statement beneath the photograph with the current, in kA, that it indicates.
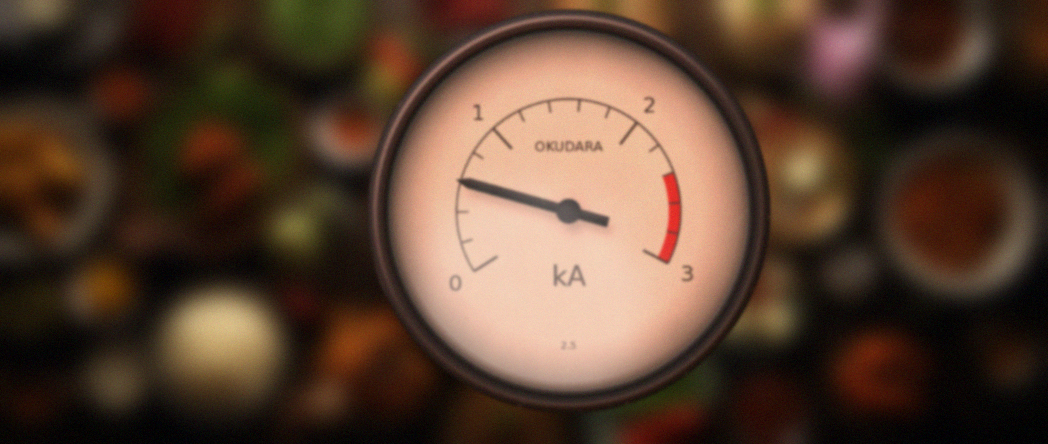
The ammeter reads 0.6 kA
